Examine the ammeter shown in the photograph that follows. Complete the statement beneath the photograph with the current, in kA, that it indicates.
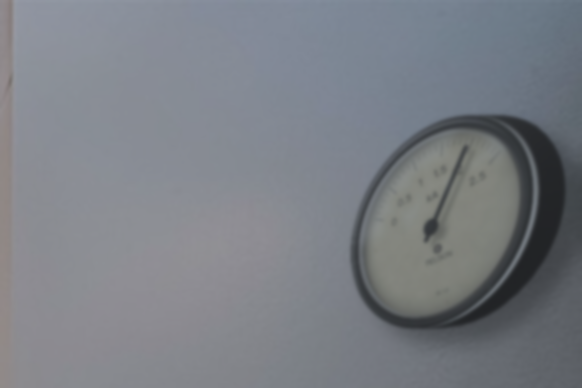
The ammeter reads 2 kA
